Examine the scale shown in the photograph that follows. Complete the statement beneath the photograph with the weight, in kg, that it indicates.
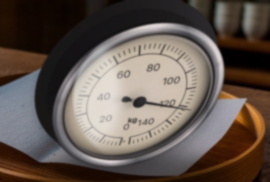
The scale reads 120 kg
